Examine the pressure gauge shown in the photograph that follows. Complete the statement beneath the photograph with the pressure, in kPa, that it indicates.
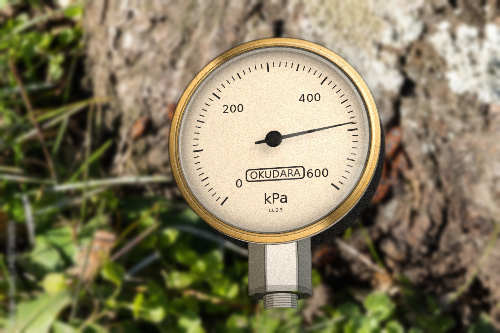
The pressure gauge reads 490 kPa
